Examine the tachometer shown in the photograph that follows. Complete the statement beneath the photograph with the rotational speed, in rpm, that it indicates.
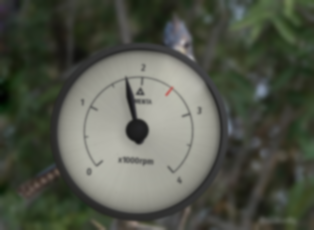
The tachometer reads 1750 rpm
